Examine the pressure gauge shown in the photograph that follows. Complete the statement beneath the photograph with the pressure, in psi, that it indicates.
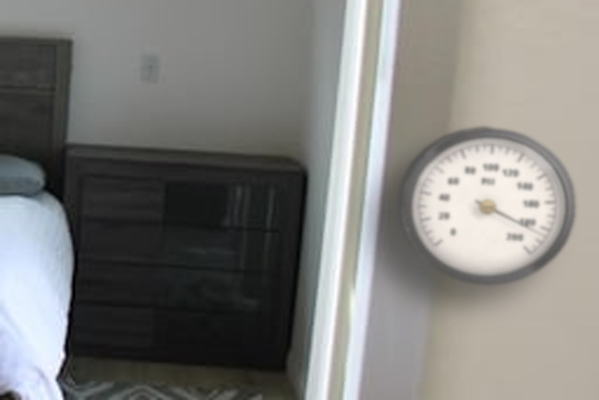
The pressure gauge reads 185 psi
